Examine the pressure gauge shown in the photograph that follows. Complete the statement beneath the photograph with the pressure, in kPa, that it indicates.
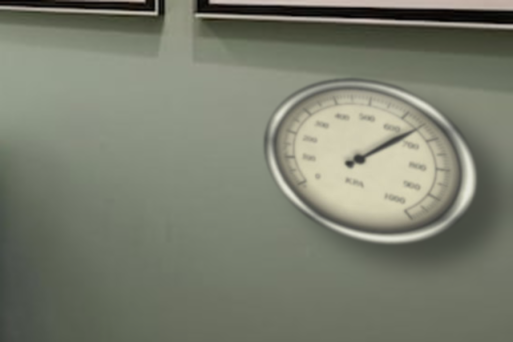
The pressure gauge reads 650 kPa
